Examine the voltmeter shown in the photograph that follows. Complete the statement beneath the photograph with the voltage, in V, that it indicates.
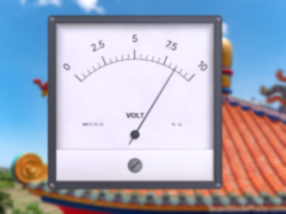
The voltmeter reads 8.5 V
